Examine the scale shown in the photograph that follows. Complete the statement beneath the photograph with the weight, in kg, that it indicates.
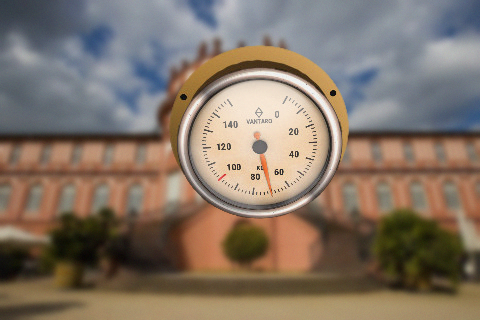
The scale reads 70 kg
